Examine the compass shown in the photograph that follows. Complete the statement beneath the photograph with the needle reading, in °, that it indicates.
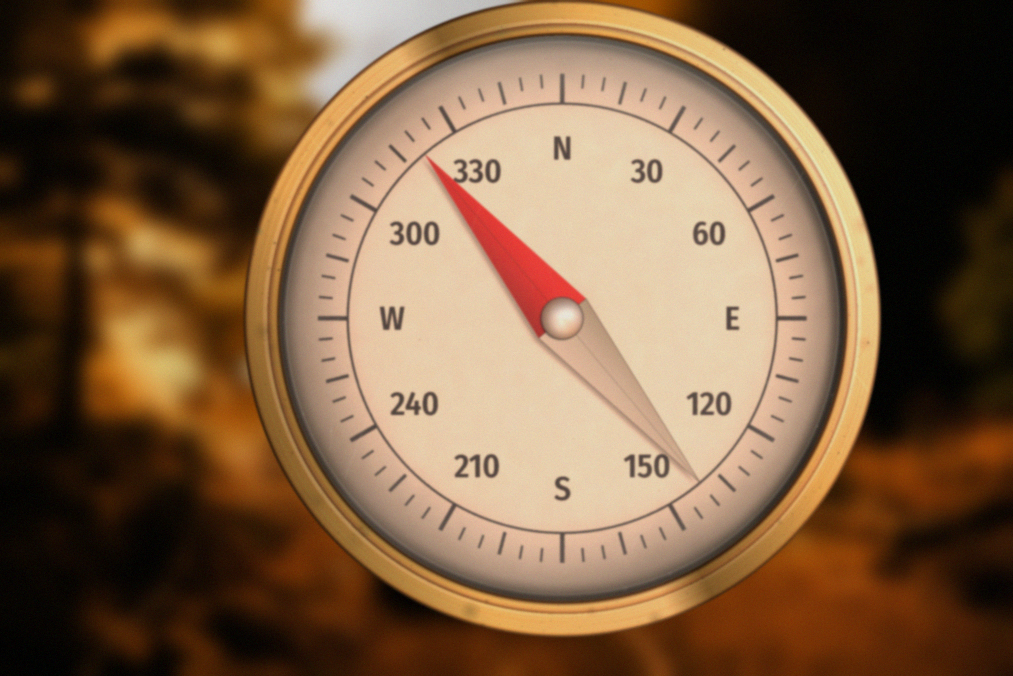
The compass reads 320 °
